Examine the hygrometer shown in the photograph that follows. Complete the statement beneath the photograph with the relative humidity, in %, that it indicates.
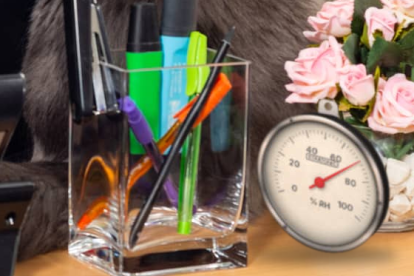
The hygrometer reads 70 %
